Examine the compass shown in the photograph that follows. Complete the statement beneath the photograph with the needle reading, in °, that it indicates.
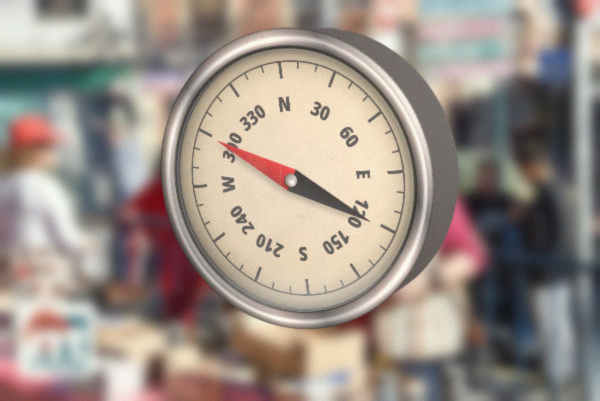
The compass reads 300 °
